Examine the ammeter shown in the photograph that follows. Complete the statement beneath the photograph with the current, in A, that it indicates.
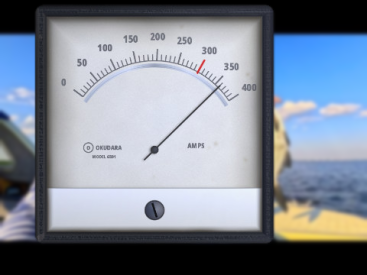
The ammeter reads 360 A
